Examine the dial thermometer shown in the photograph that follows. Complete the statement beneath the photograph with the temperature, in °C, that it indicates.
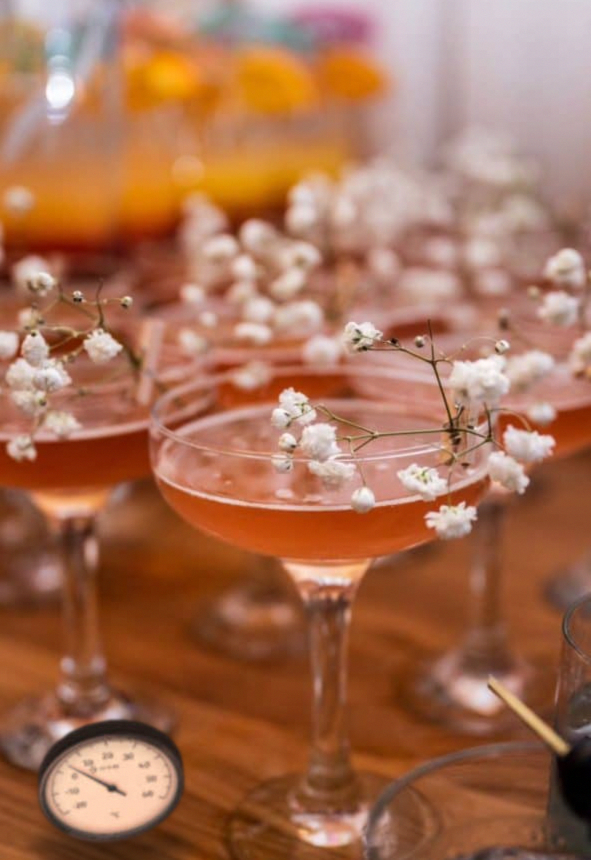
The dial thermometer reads 5 °C
